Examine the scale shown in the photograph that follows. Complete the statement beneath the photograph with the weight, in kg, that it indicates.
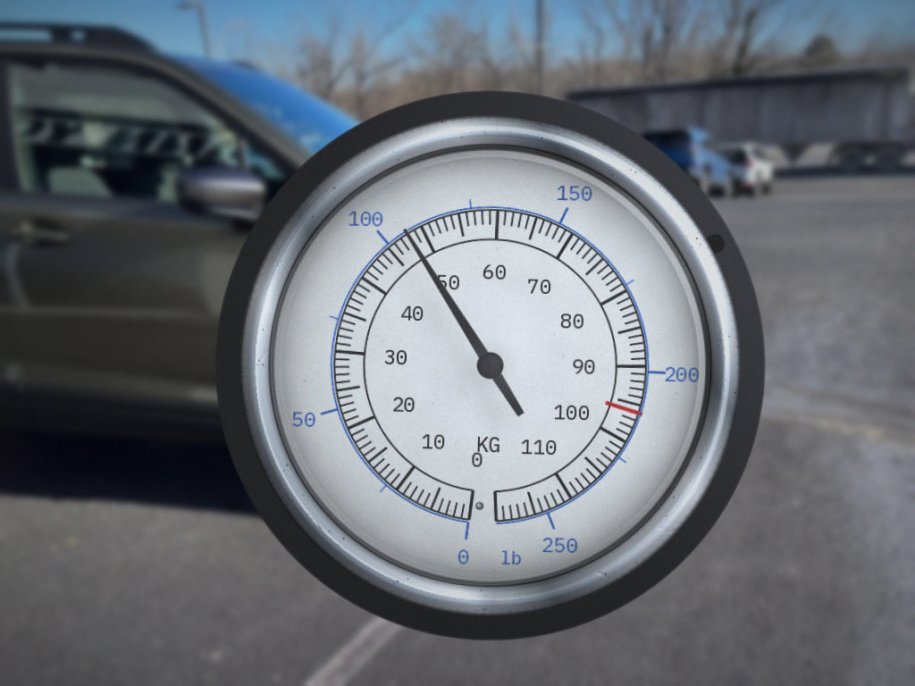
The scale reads 48 kg
